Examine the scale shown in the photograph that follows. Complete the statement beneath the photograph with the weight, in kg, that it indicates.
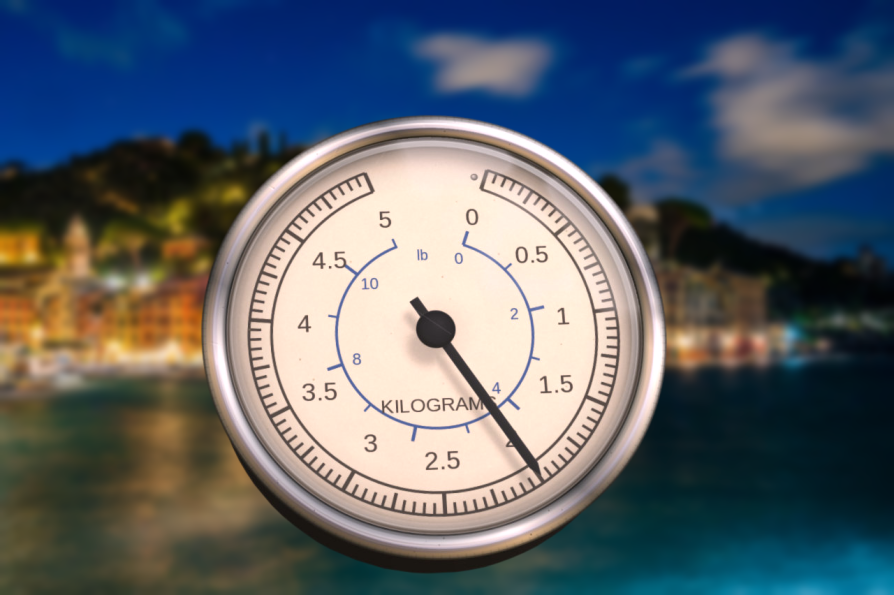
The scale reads 2 kg
